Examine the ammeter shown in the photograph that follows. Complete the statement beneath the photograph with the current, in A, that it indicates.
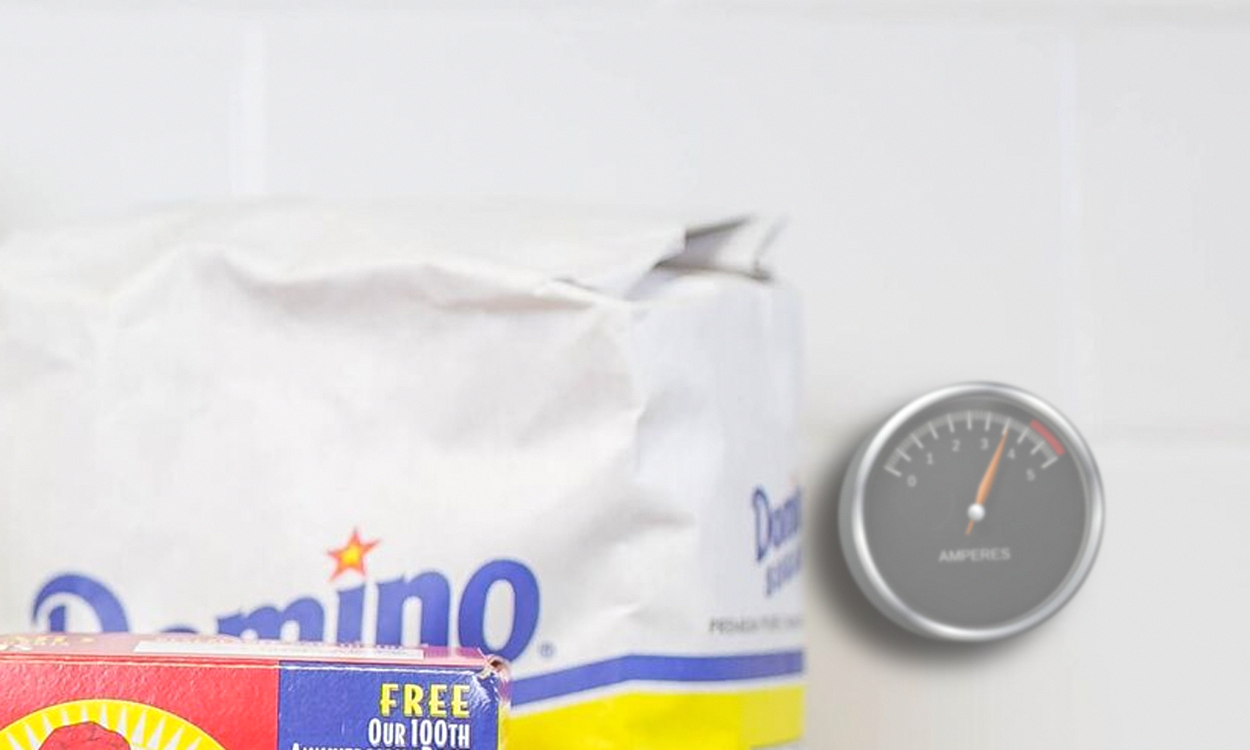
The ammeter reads 3.5 A
